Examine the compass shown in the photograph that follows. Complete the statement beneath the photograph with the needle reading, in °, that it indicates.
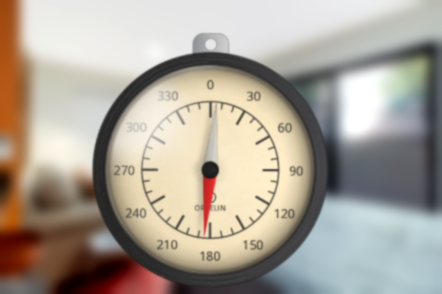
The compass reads 185 °
